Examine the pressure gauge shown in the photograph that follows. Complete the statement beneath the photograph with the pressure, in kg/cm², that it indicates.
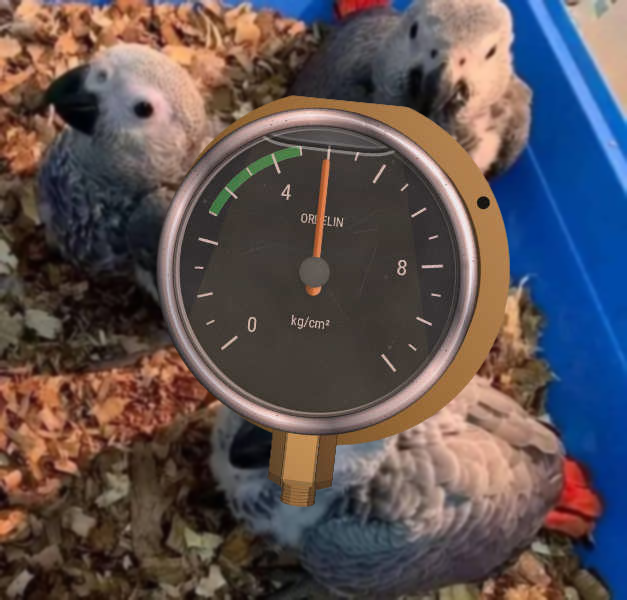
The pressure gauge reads 5 kg/cm²
